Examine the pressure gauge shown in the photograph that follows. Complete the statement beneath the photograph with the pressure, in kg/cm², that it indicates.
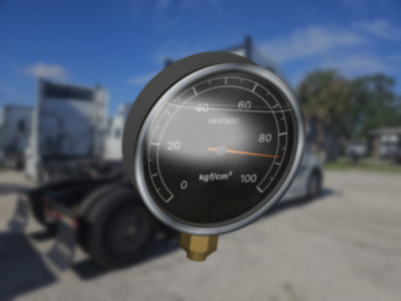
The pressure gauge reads 87.5 kg/cm²
